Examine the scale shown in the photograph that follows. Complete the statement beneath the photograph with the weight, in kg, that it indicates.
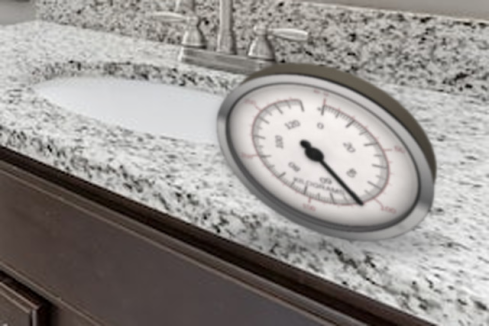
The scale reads 50 kg
